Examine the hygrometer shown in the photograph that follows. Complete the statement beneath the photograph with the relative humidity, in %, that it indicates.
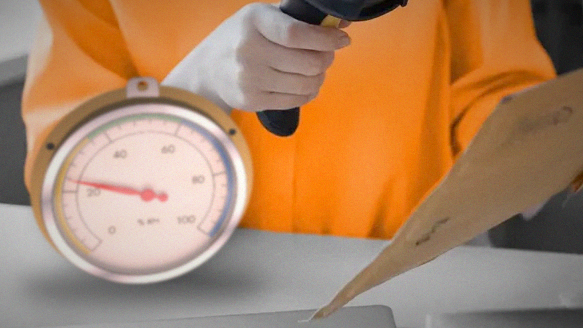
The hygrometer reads 24 %
